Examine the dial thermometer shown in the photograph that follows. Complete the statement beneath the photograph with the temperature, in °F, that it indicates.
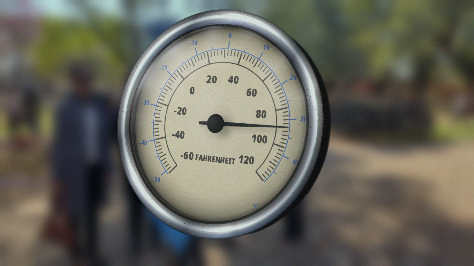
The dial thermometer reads 90 °F
